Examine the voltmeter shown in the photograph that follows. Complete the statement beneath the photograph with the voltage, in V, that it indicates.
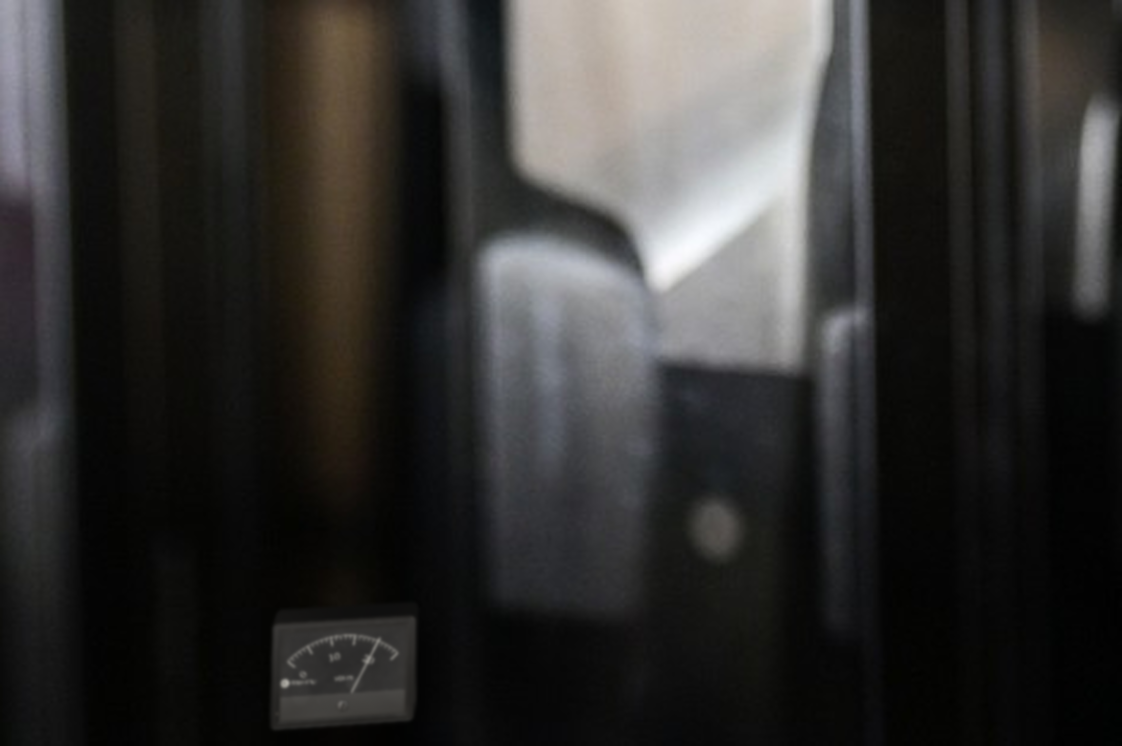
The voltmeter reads 20 V
